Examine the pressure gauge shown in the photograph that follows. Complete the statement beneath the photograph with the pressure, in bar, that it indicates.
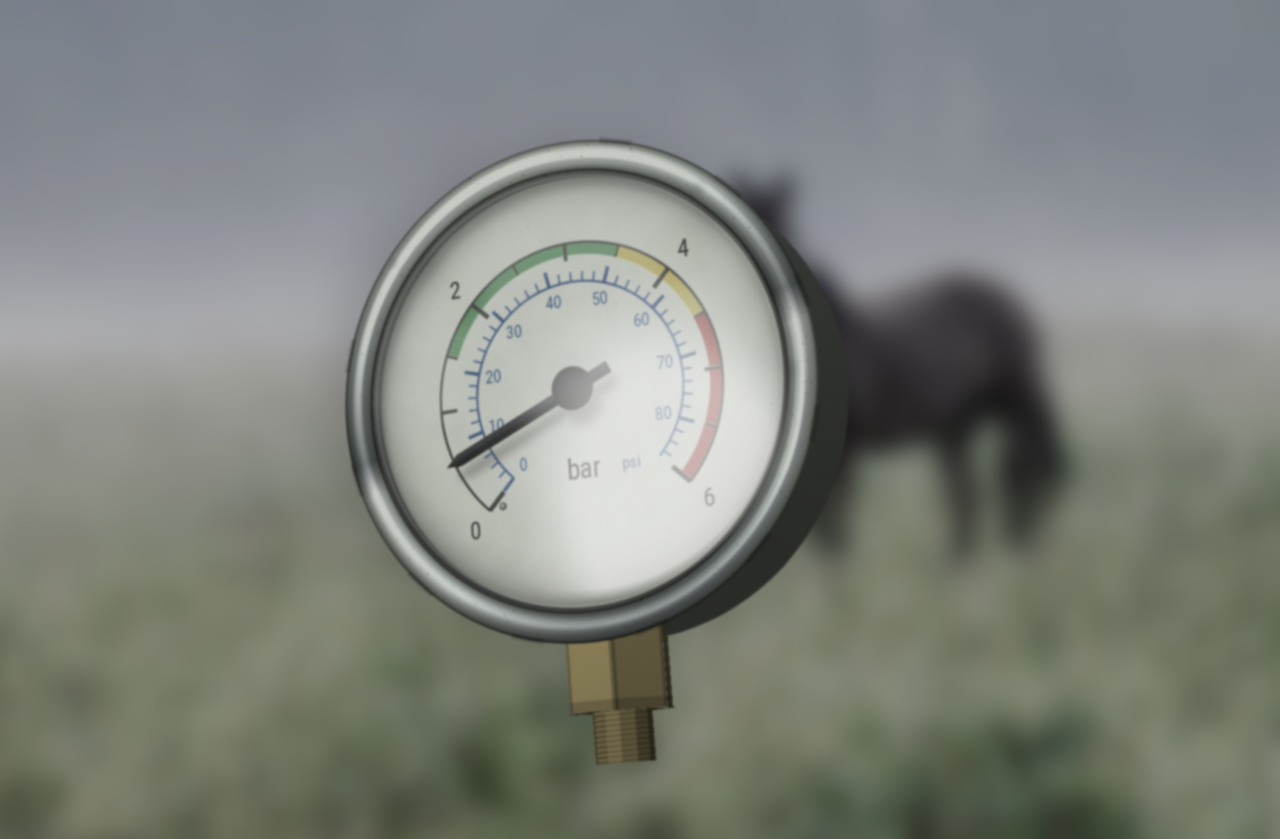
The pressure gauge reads 0.5 bar
